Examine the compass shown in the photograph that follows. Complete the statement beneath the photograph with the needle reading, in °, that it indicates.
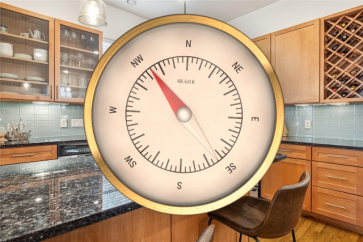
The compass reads 320 °
